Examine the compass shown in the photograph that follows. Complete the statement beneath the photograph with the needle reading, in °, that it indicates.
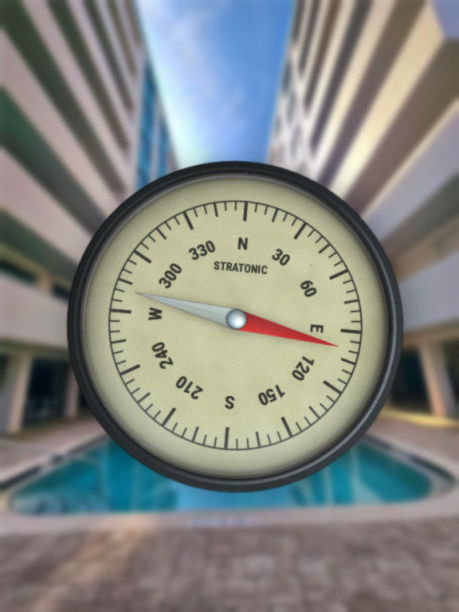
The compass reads 100 °
